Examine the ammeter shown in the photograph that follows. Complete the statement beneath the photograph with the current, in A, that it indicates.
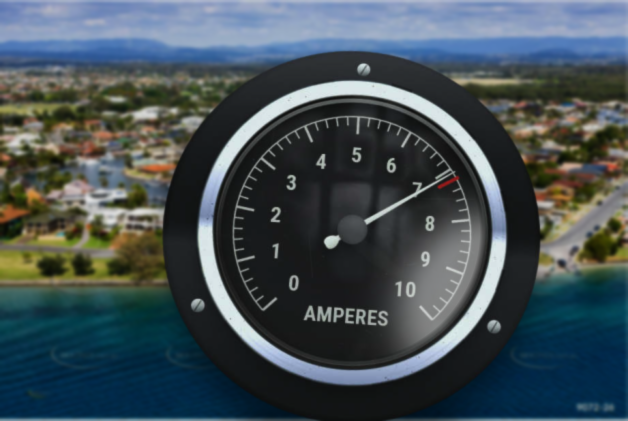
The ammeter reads 7.1 A
